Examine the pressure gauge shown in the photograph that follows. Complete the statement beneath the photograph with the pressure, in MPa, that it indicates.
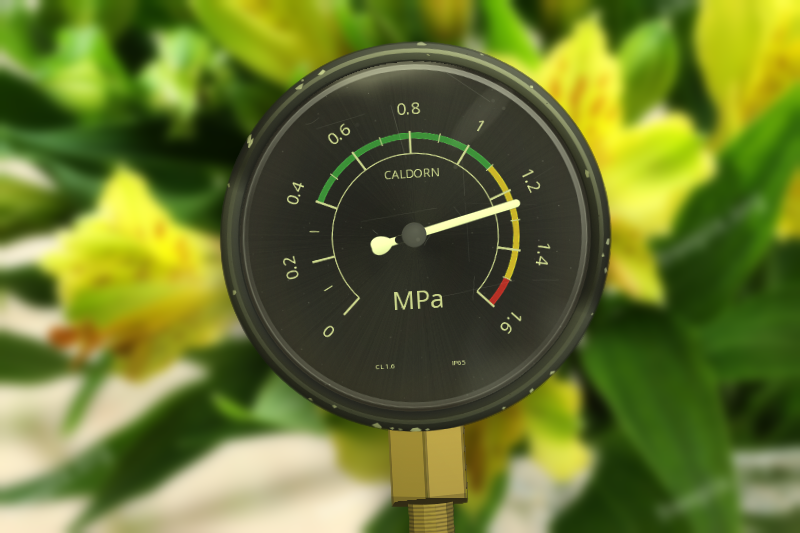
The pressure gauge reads 1.25 MPa
